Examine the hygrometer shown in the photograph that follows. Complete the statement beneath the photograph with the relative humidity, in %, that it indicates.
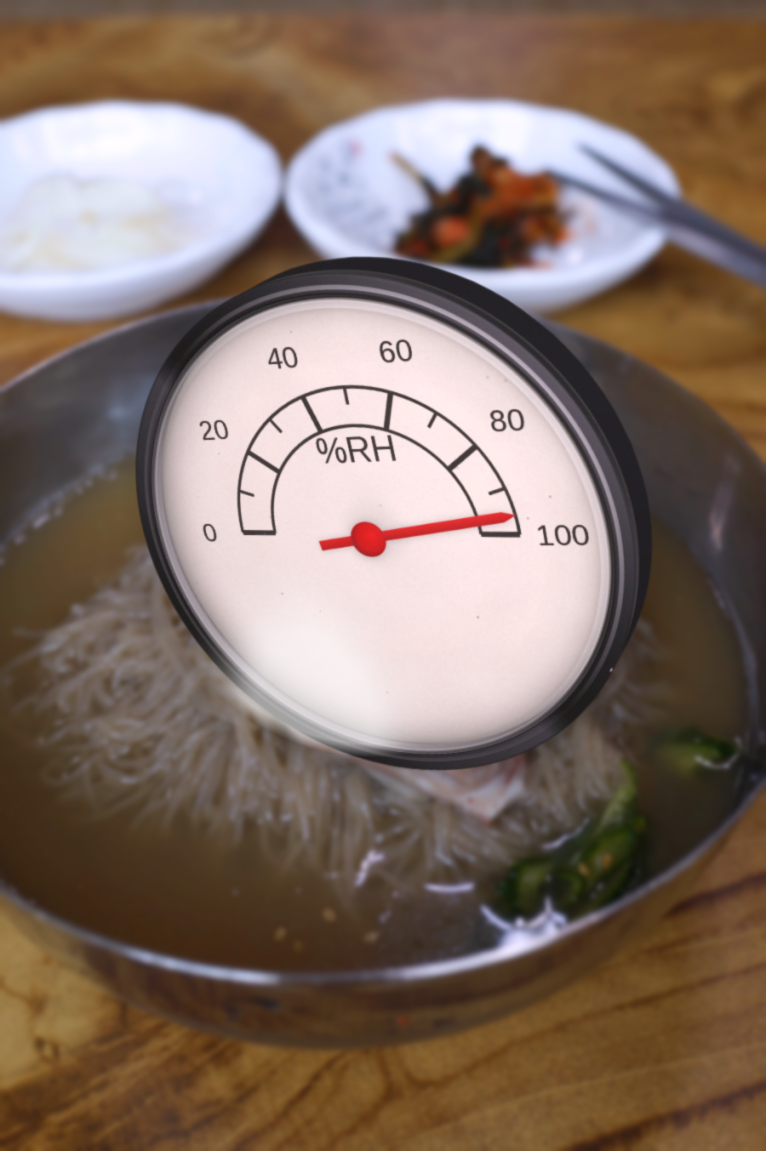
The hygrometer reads 95 %
